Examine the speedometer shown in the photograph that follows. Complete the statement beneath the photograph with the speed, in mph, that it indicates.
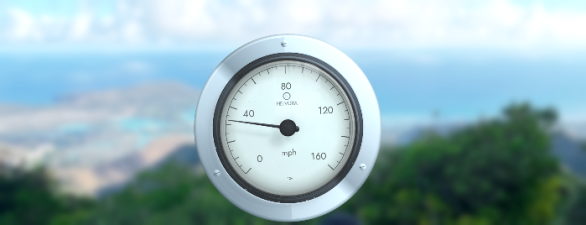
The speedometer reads 32.5 mph
